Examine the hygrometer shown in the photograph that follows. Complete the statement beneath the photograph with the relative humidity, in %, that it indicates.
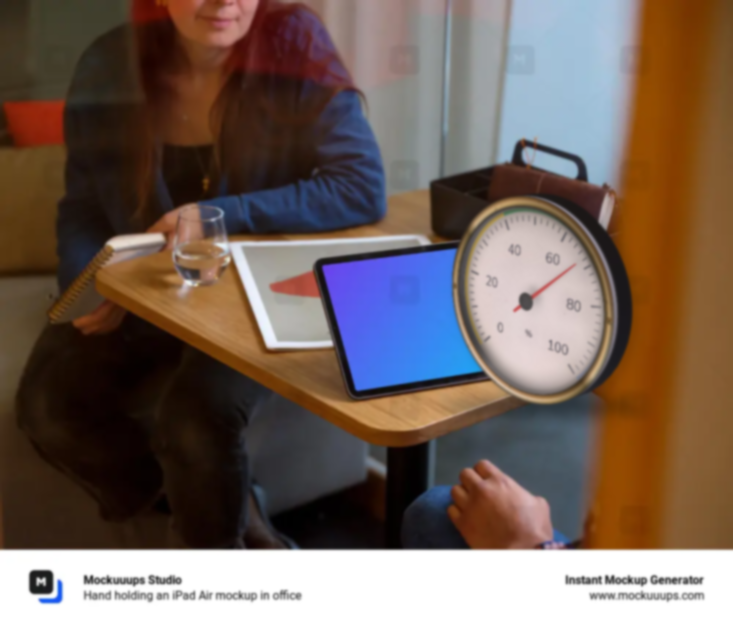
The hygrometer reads 68 %
